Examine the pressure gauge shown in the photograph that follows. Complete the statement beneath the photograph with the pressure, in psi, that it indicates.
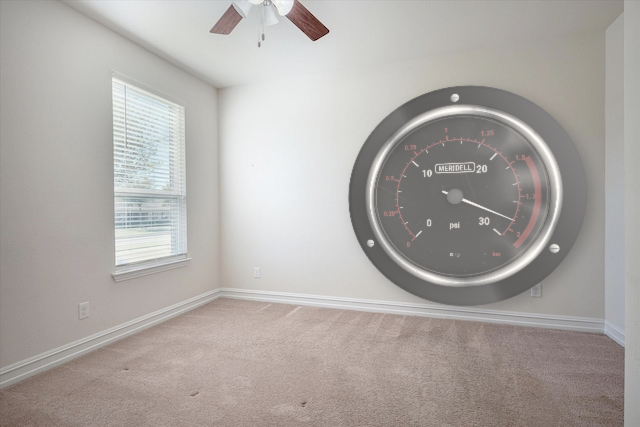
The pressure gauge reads 28 psi
